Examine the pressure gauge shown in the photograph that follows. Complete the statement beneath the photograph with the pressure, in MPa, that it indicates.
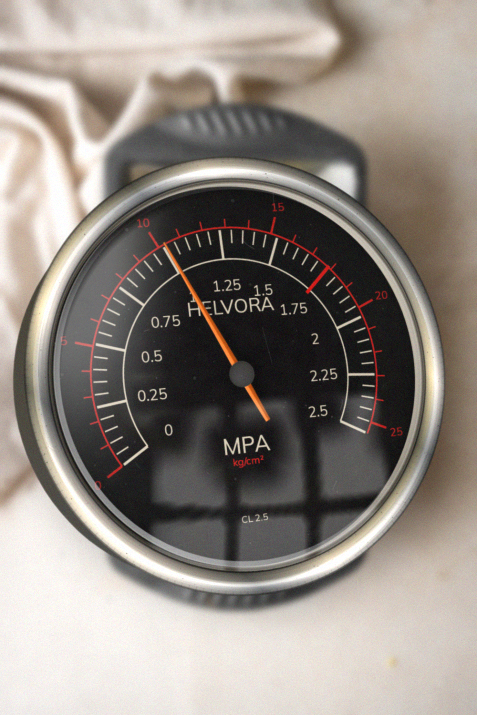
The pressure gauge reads 1 MPa
